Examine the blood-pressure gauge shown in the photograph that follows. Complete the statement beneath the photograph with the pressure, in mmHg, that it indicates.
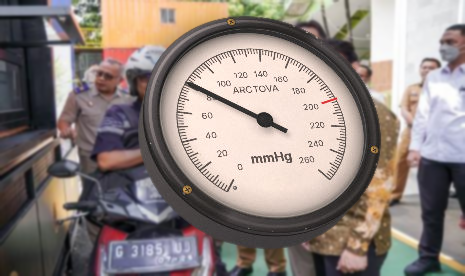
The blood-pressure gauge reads 80 mmHg
